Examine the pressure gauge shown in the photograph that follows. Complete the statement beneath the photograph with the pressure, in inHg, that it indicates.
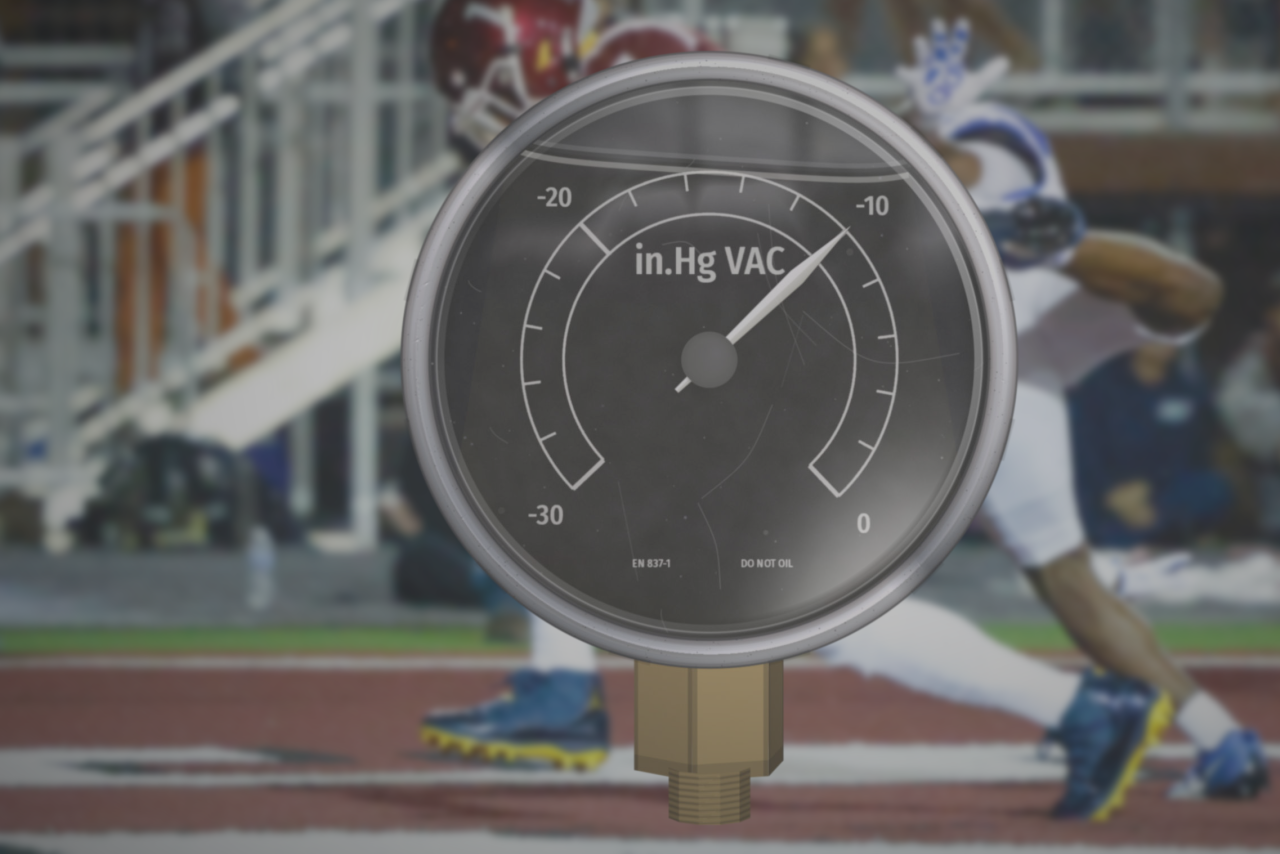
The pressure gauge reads -10 inHg
